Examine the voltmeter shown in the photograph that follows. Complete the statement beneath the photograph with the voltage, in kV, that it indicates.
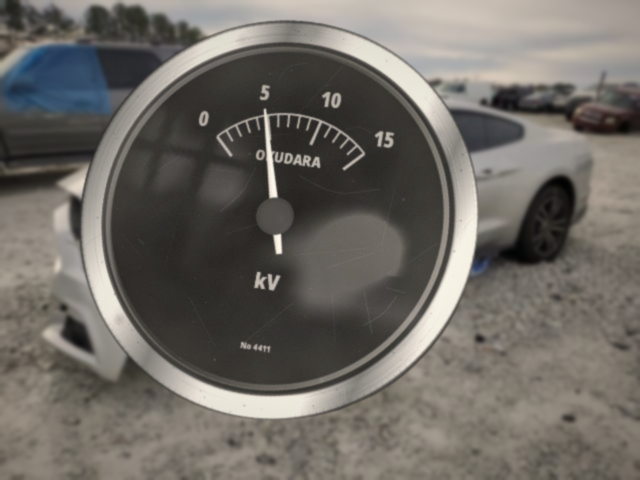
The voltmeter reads 5 kV
